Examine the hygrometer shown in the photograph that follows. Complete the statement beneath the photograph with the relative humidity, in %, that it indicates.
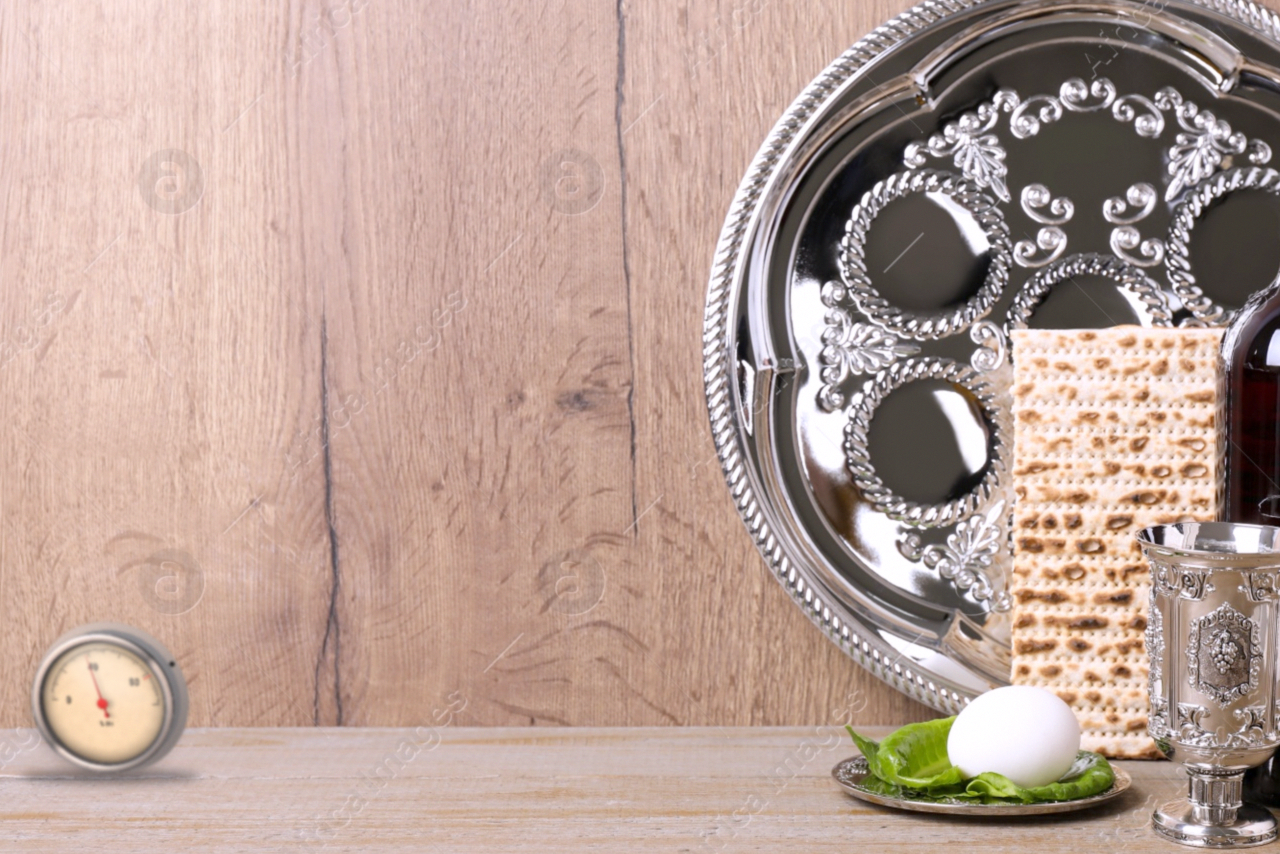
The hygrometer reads 40 %
